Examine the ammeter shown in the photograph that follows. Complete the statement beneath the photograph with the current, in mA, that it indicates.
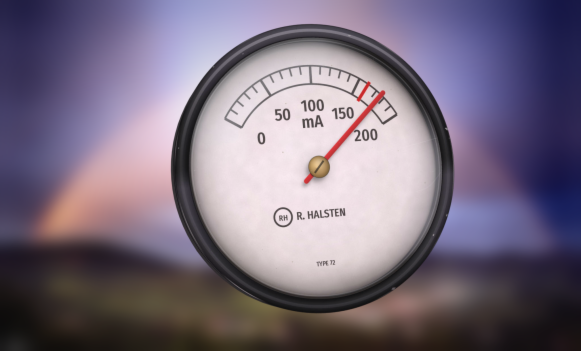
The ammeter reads 175 mA
